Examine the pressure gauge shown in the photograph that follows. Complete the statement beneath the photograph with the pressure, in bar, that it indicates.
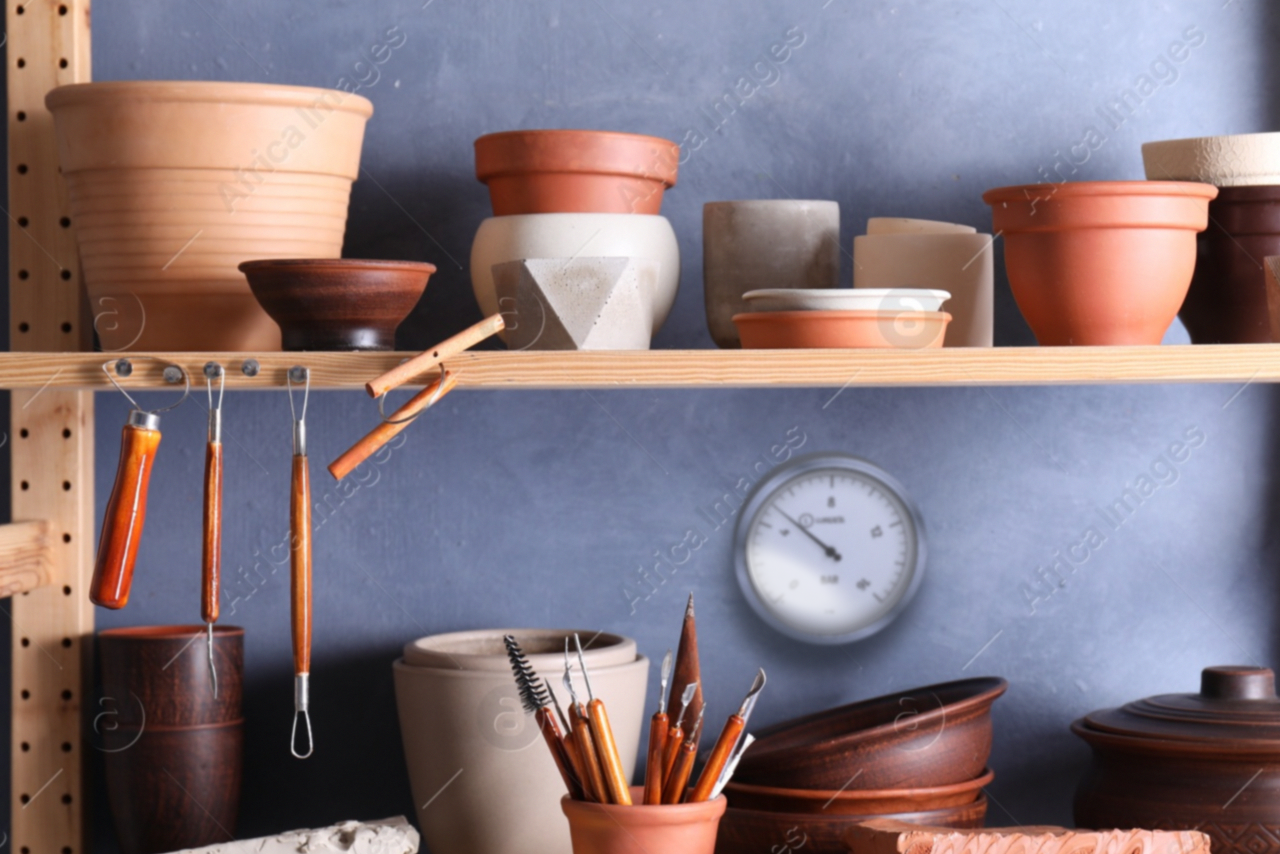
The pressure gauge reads 5 bar
